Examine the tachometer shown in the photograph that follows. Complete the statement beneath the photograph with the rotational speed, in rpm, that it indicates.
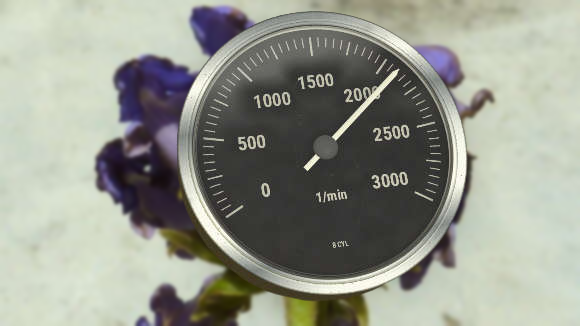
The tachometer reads 2100 rpm
